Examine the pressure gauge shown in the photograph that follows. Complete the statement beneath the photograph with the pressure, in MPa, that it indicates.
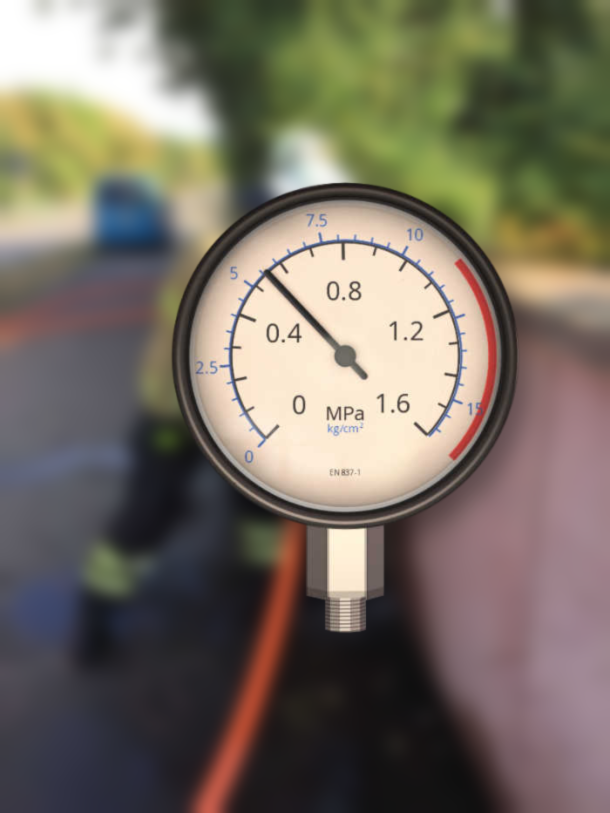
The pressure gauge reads 0.55 MPa
